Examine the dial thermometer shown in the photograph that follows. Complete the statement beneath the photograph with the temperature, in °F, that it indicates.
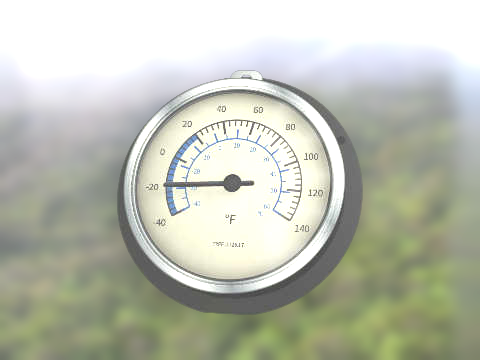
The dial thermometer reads -20 °F
